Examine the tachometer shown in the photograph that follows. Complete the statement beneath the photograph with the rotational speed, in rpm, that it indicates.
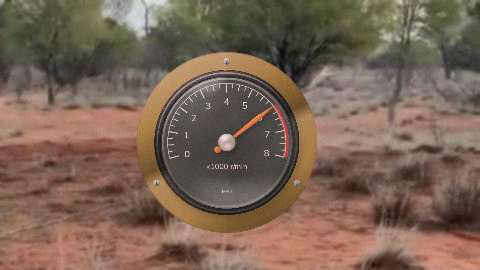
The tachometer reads 6000 rpm
